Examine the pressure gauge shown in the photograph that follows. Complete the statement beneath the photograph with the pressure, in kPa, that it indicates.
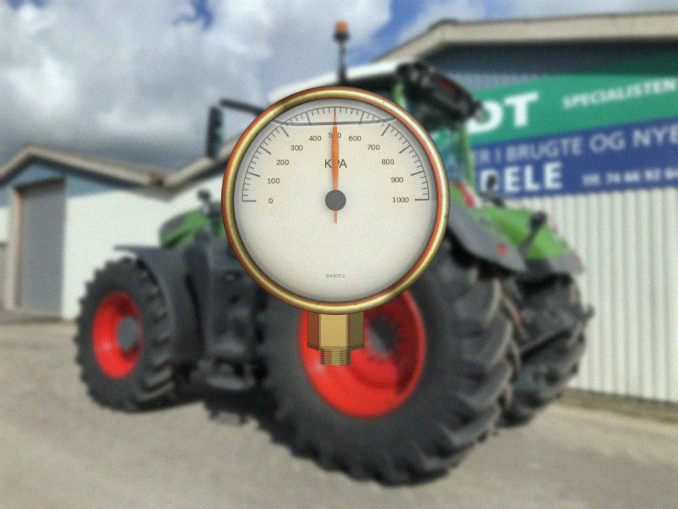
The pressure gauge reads 500 kPa
